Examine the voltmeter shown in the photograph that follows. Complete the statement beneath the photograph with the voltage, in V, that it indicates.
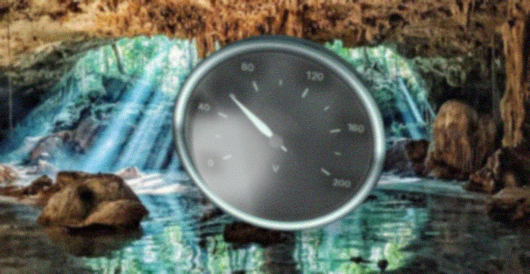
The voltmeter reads 60 V
